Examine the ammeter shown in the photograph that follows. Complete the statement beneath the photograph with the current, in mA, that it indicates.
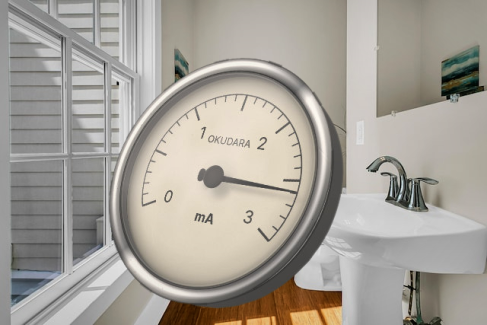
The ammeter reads 2.6 mA
